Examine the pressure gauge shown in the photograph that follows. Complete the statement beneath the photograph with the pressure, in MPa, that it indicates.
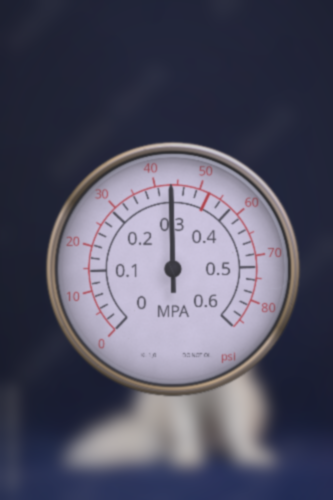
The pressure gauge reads 0.3 MPa
